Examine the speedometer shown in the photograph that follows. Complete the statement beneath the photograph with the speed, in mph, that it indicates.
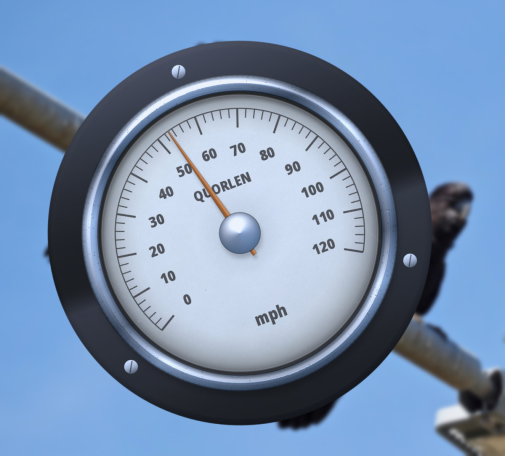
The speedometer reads 53 mph
